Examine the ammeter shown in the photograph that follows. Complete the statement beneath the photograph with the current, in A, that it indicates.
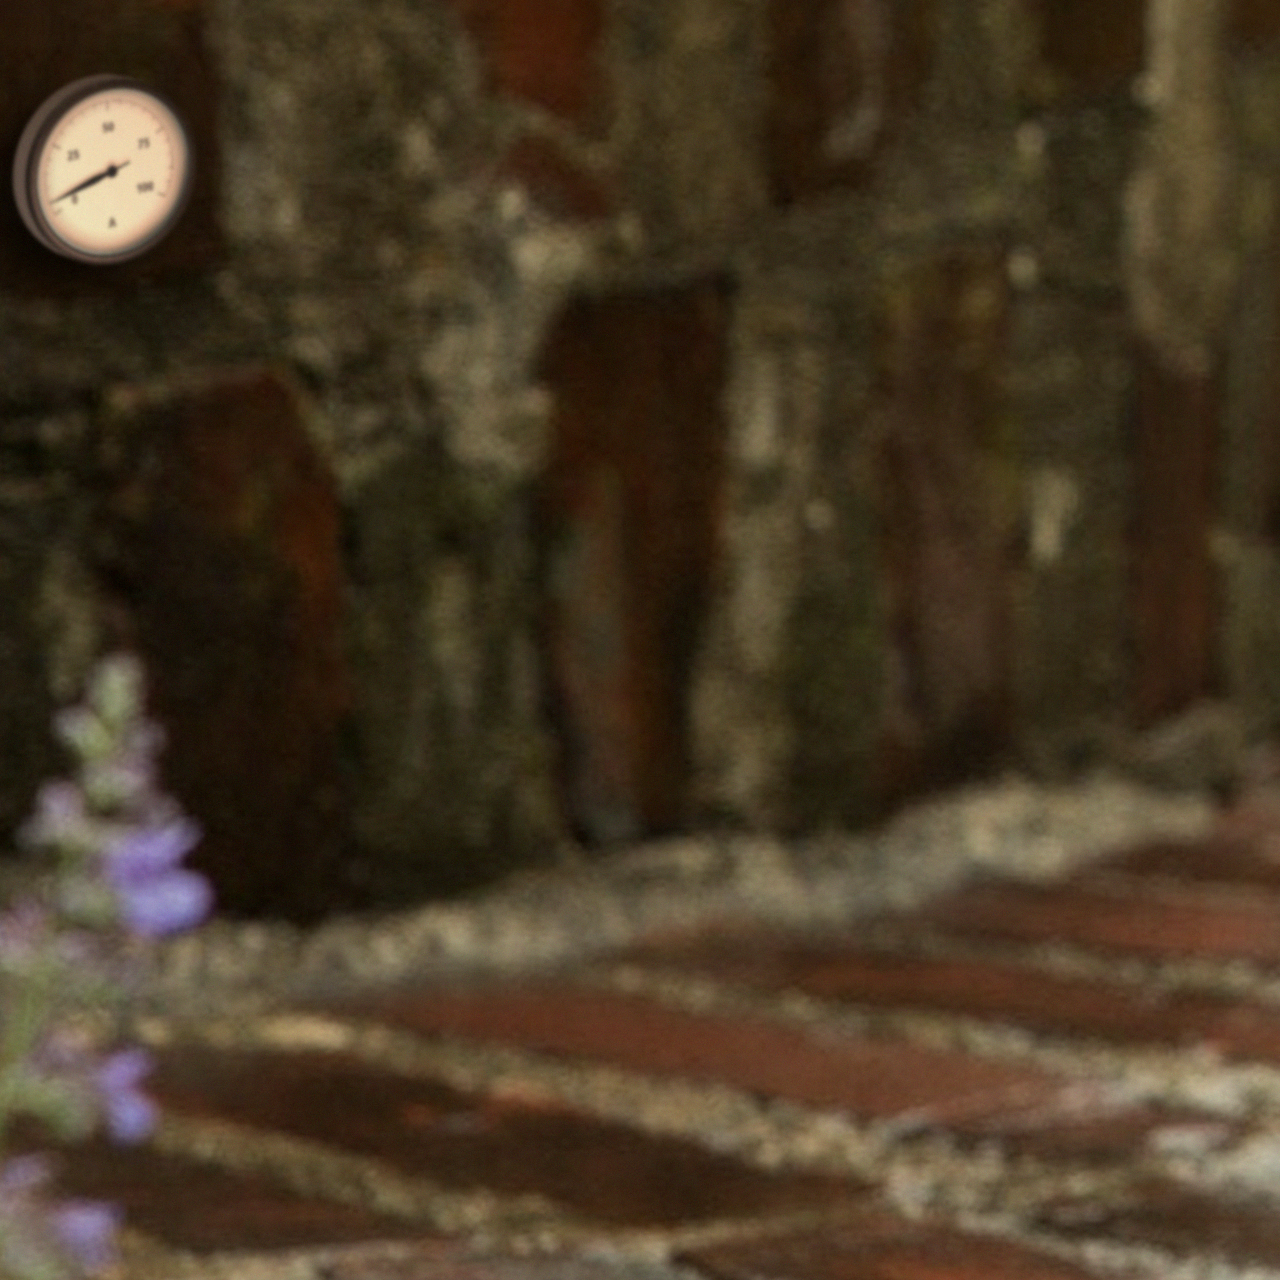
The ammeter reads 5 A
